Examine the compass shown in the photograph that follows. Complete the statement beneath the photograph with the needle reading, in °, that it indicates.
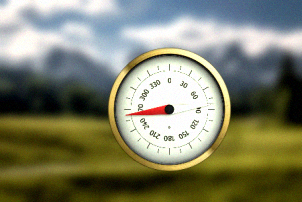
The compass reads 262.5 °
